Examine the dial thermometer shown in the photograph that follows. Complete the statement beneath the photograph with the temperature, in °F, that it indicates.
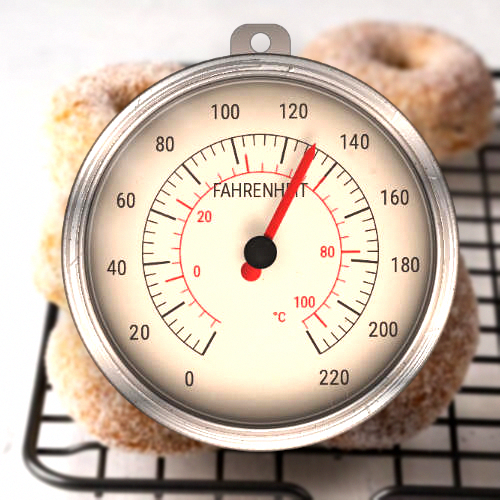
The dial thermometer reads 130 °F
